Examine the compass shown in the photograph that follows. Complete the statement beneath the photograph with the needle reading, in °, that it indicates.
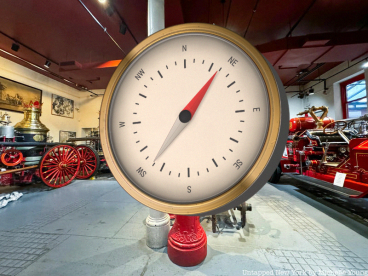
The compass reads 40 °
